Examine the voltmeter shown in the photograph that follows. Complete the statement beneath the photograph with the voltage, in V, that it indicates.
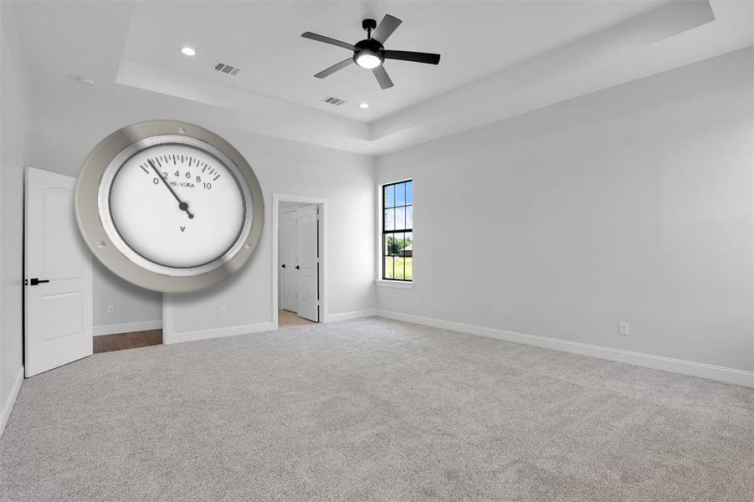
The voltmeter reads 1 V
